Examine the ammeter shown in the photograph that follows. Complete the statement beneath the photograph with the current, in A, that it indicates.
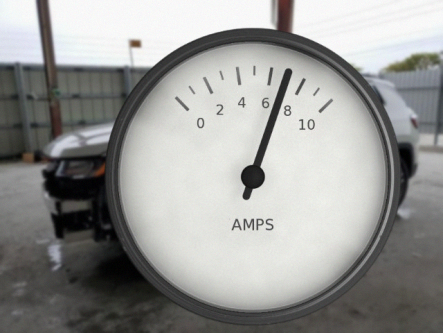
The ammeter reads 7 A
